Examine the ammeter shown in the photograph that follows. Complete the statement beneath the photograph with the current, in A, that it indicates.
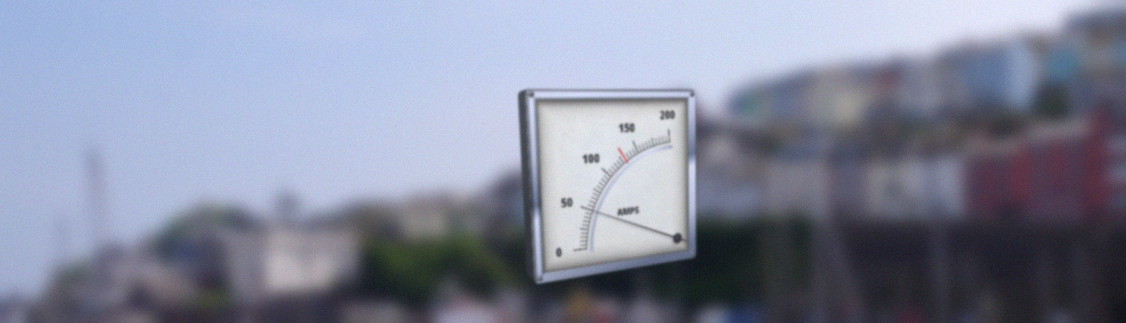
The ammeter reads 50 A
